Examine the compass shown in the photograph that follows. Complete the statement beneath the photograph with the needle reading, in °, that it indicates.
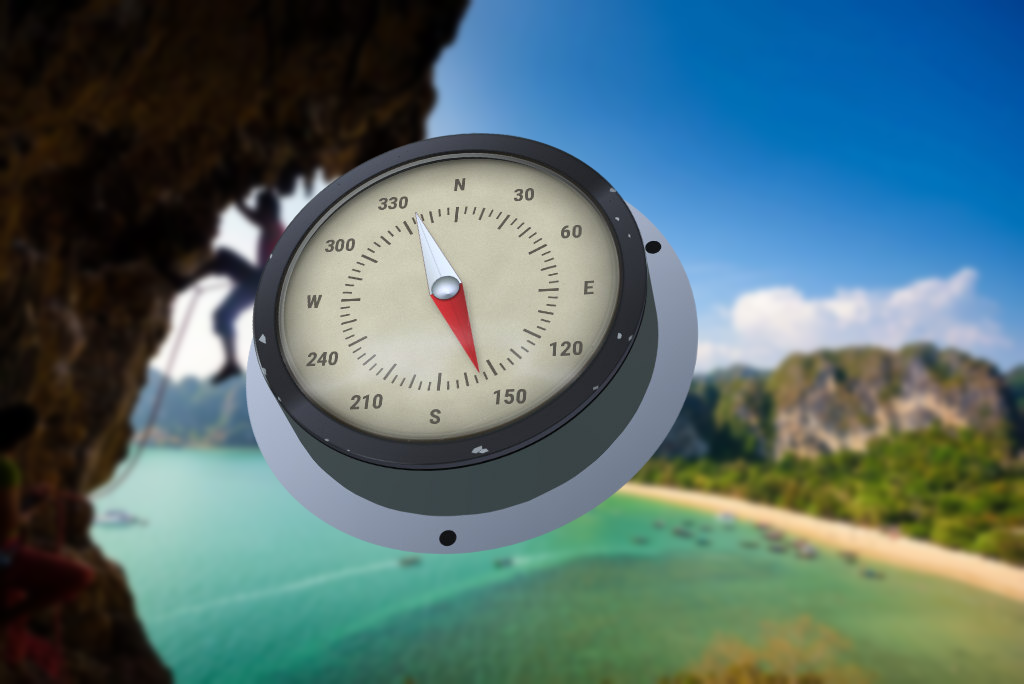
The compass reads 157.5 °
